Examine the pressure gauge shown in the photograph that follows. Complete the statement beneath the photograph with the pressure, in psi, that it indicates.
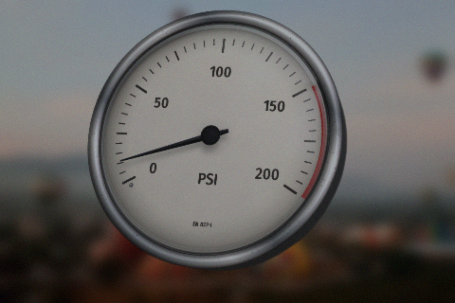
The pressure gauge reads 10 psi
